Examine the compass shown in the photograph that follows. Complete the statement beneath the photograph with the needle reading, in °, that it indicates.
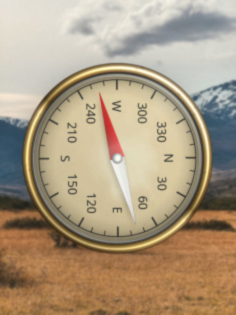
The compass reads 255 °
